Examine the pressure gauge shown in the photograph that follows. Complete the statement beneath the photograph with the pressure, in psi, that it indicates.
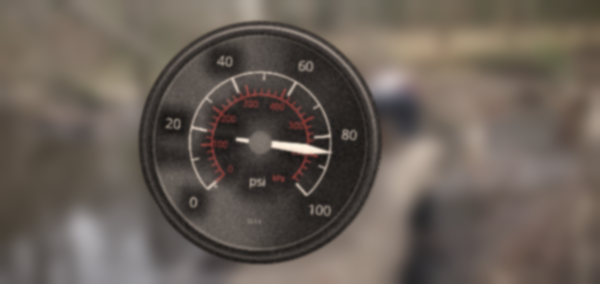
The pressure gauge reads 85 psi
